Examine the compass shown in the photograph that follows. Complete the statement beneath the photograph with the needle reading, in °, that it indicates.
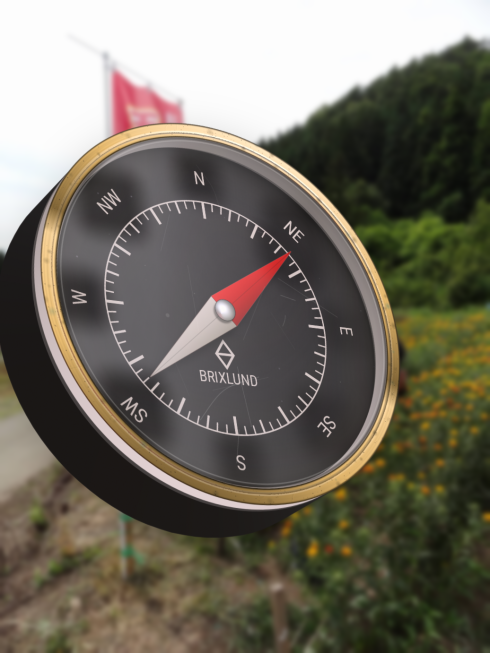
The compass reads 50 °
